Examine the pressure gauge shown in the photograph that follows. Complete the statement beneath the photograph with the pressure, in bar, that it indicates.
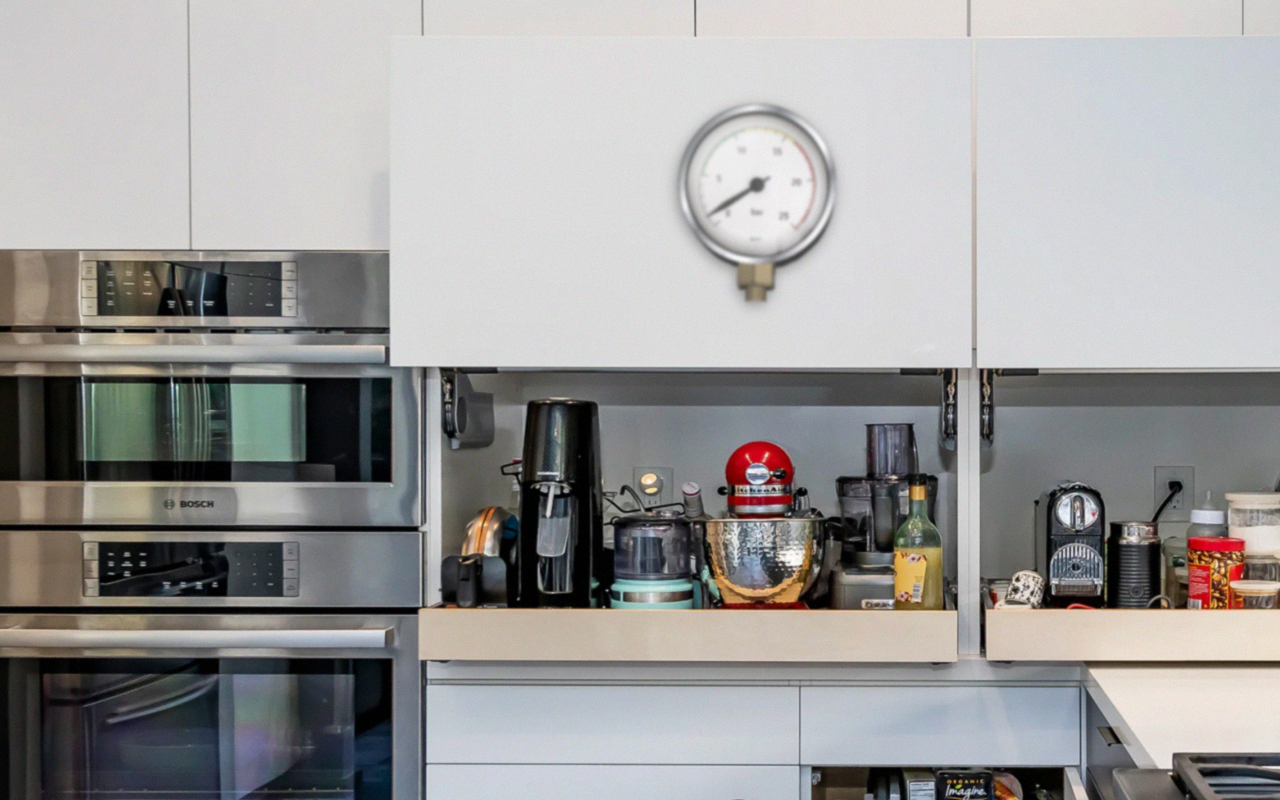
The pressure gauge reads 1 bar
